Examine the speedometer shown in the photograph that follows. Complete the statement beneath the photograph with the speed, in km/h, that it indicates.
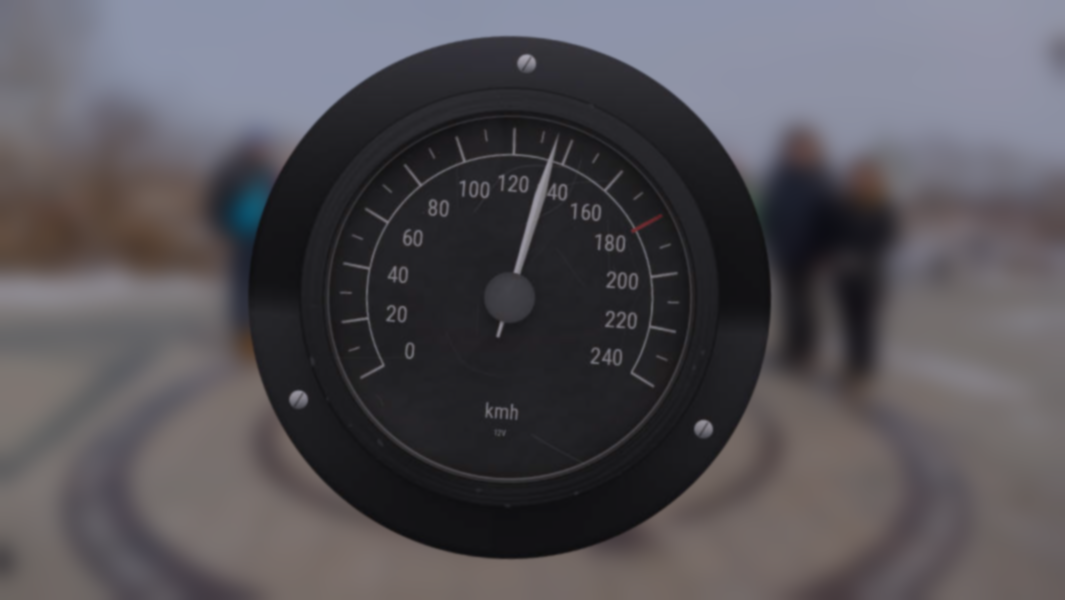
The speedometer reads 135 km/h
